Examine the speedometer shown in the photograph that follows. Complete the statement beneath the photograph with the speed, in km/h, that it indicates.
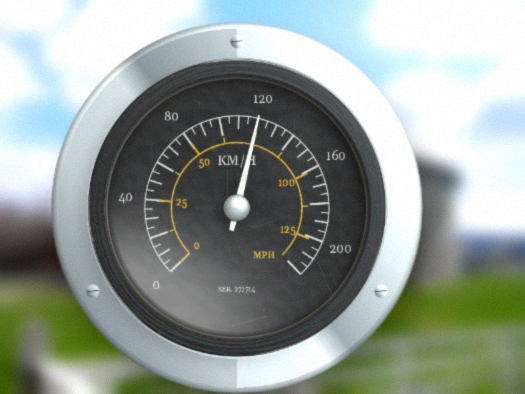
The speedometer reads 120 km/h
